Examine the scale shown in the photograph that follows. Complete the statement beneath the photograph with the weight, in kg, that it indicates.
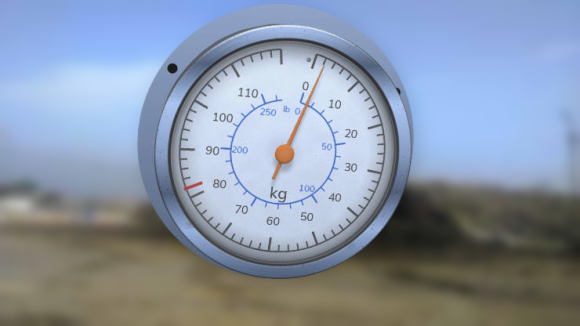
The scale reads 2 kg
